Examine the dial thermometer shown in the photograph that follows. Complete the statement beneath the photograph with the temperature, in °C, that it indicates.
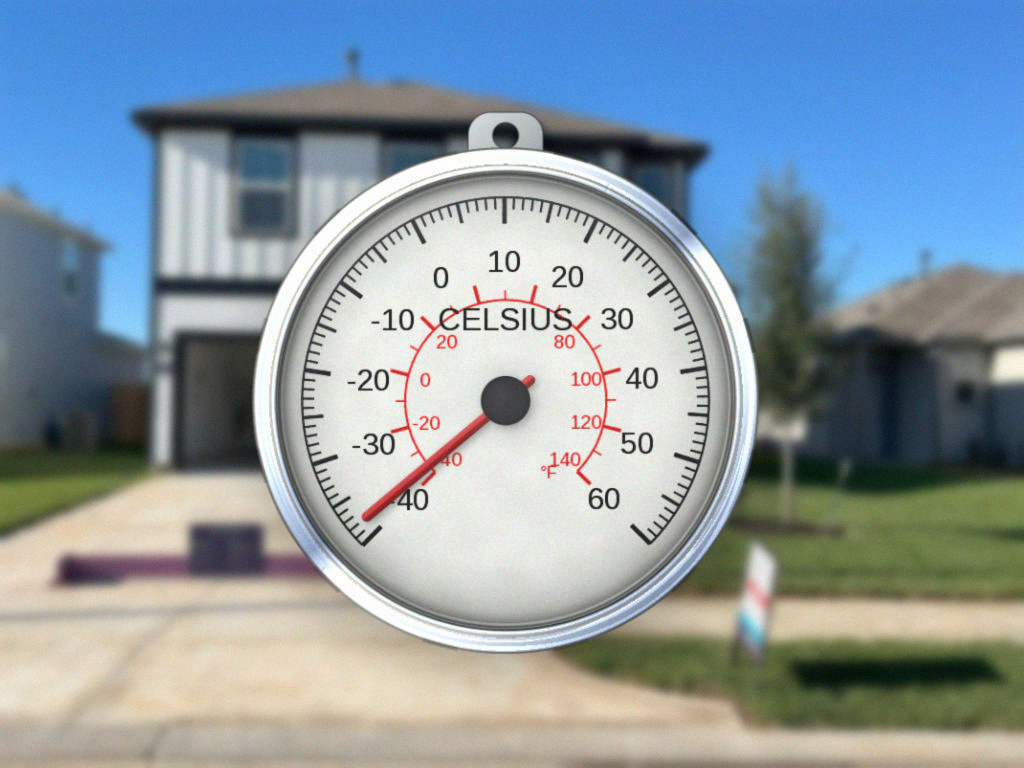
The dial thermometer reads -38 °C
